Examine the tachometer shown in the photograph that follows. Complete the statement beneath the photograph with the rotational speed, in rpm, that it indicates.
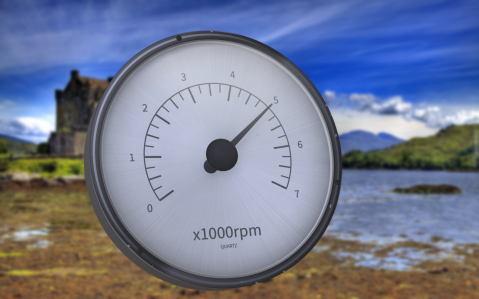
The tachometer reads 5000 rpm
